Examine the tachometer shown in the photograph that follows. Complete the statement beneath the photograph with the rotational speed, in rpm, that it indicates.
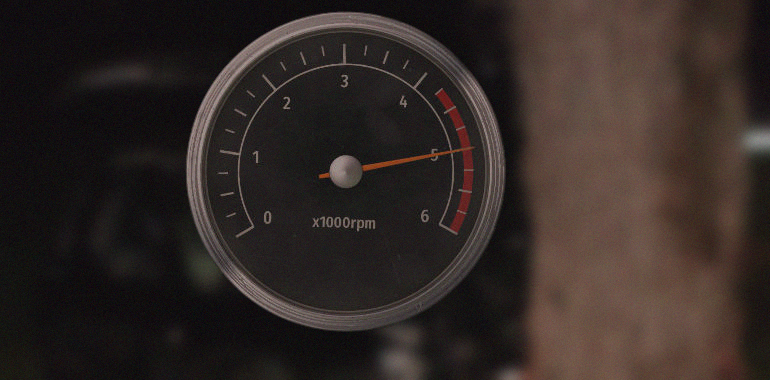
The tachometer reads 5000 rpm
